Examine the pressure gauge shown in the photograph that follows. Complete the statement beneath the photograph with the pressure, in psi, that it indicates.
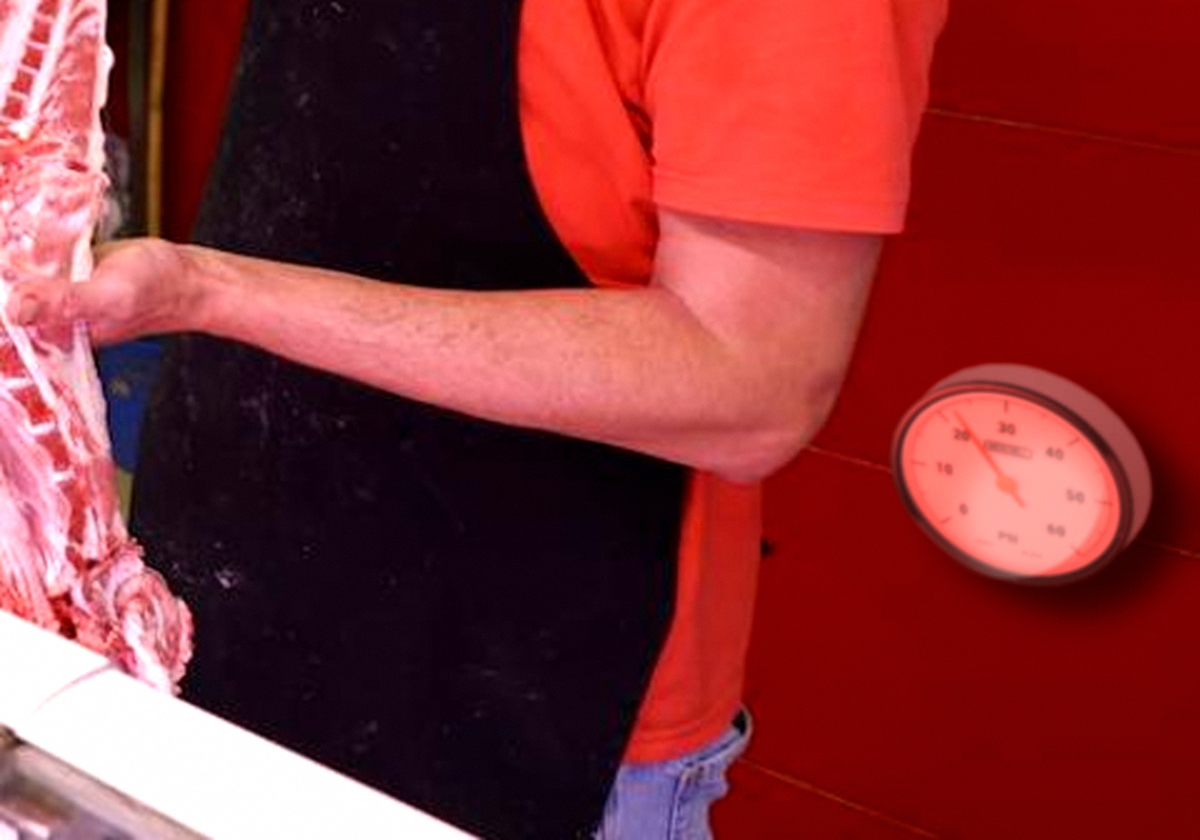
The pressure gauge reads 22.5 psi
